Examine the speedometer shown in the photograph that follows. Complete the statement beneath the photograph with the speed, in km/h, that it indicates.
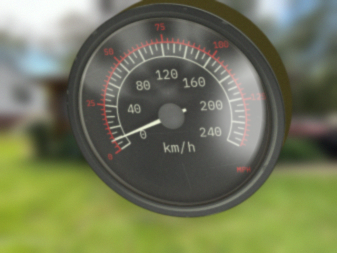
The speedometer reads 10 km/h
